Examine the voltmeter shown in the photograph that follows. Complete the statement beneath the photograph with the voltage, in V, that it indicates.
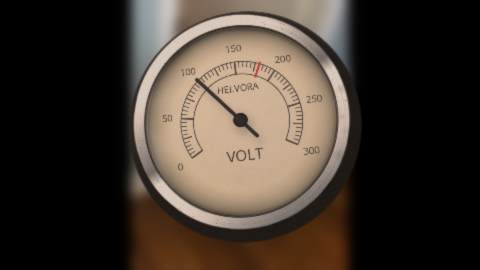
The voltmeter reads 100 V
